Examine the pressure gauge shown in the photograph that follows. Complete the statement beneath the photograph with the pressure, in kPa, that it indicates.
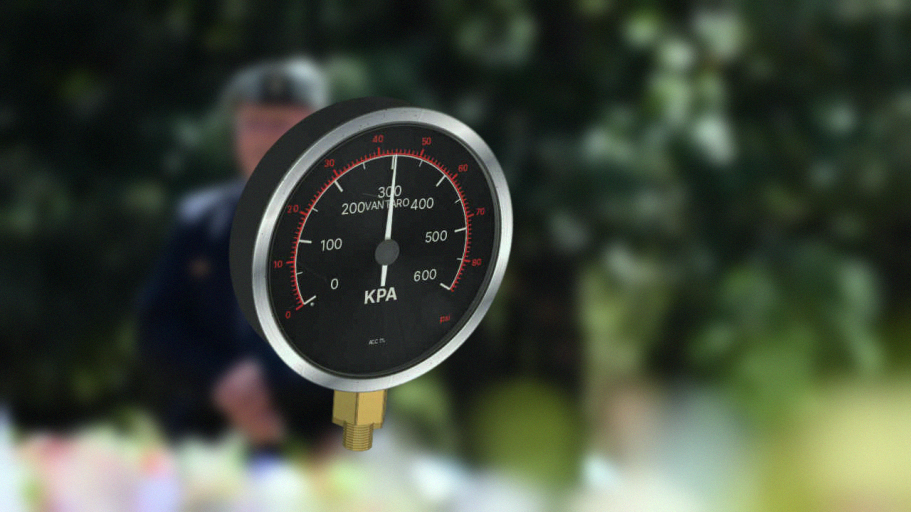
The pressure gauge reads 300 kPa
